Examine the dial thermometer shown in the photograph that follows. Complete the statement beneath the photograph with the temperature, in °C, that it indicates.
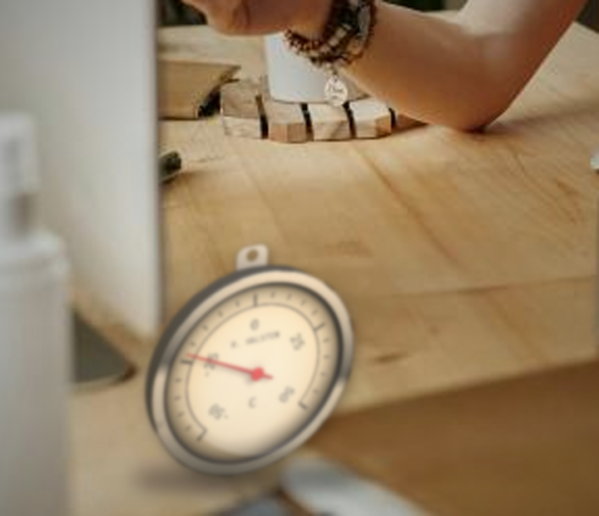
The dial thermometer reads -22.5 °C
